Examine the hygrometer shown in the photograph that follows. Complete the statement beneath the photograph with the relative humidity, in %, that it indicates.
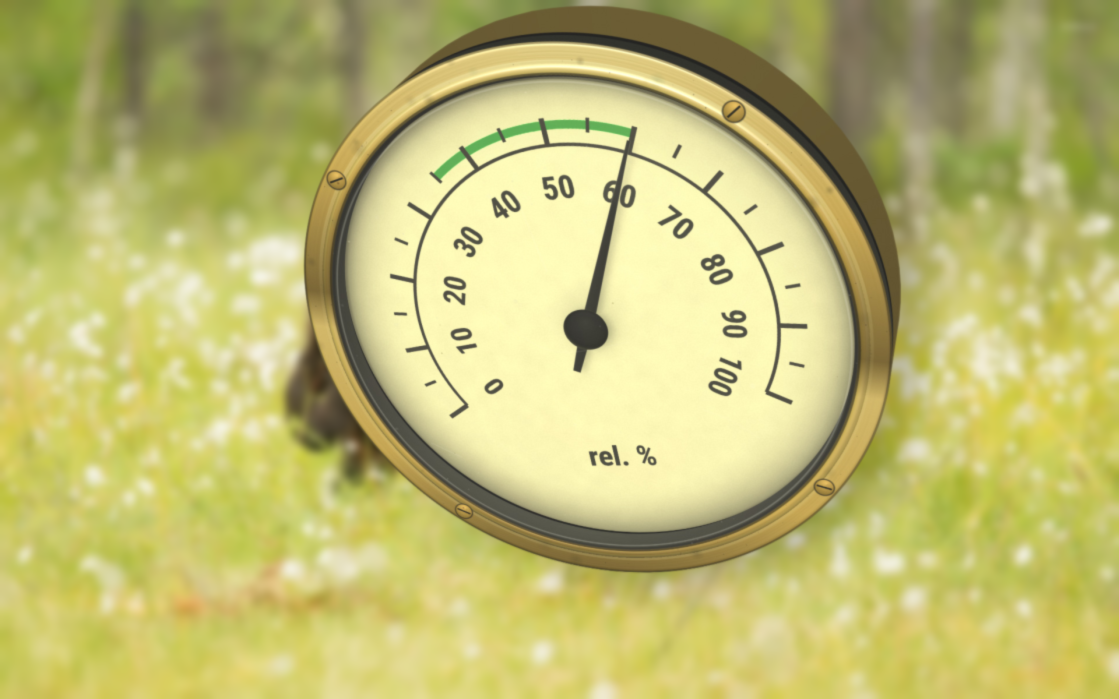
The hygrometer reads 60 %
